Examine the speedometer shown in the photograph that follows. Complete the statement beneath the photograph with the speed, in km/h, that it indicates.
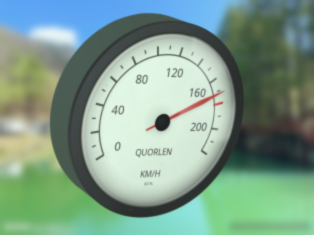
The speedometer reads 170 km/h
